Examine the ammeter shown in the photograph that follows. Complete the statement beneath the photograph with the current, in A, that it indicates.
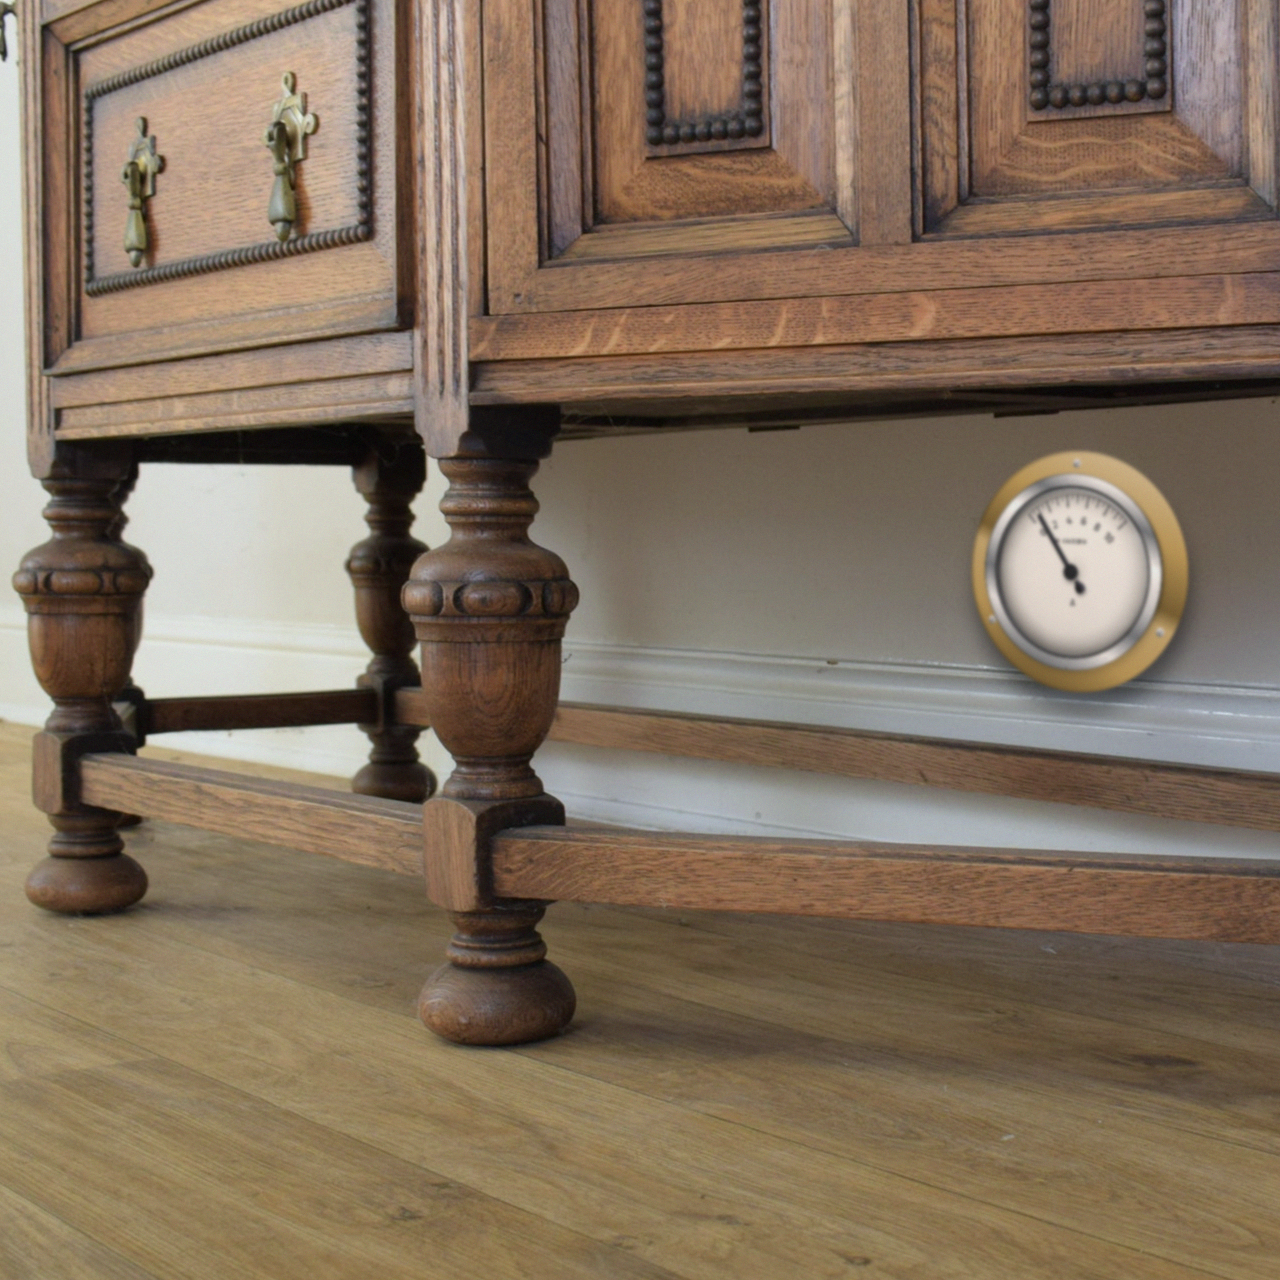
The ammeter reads 1 A
